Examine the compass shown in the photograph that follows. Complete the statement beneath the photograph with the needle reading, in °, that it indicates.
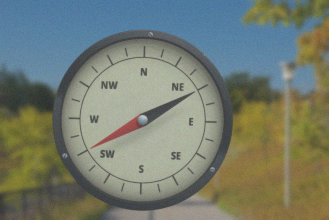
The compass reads 240 °
